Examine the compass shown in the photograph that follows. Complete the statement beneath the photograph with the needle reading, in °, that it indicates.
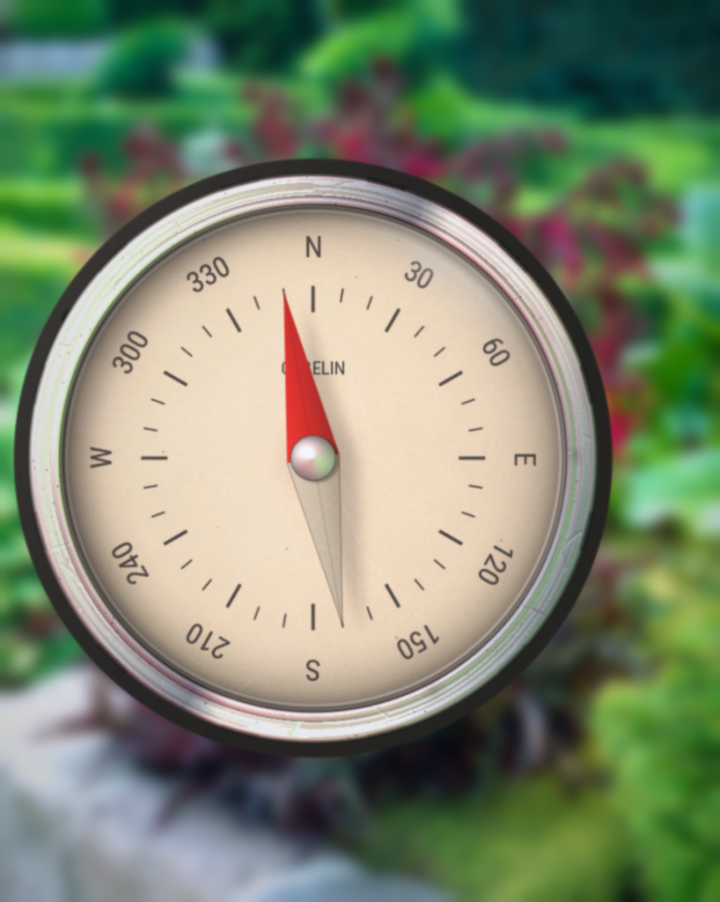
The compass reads 350 °
